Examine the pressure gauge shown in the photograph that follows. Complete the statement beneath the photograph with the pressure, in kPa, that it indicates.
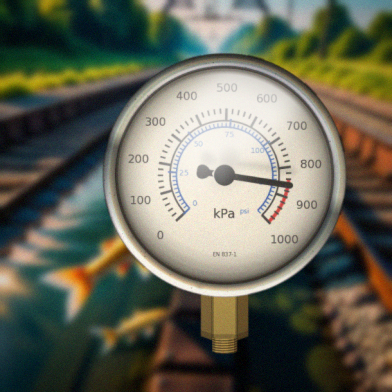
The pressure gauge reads 860 kPa
